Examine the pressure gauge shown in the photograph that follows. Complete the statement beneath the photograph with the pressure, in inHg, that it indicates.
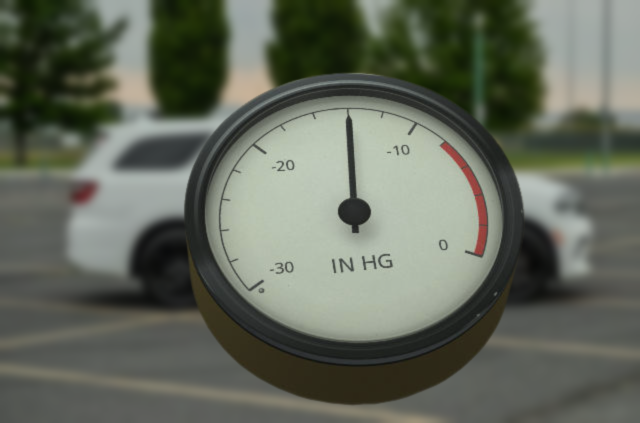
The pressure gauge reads -14 inHg
